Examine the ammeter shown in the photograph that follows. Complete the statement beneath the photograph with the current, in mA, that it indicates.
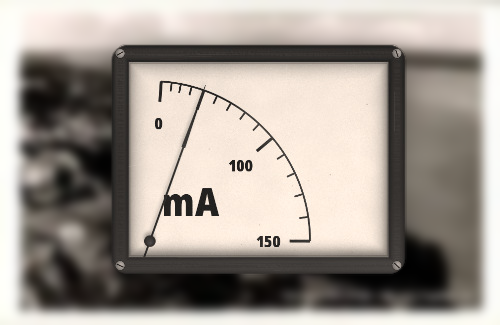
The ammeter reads 50 mA
